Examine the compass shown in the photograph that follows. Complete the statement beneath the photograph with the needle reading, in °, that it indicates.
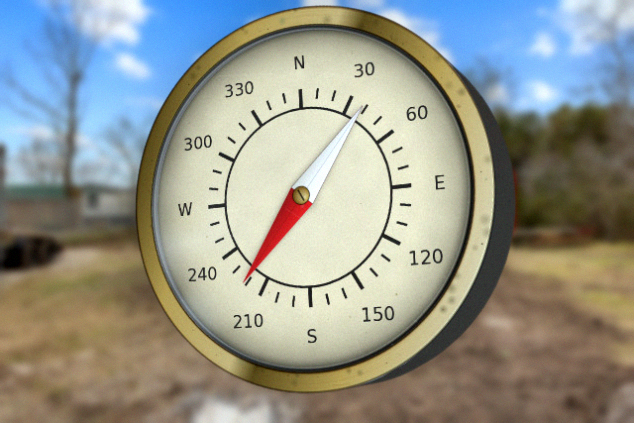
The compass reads 220 °
